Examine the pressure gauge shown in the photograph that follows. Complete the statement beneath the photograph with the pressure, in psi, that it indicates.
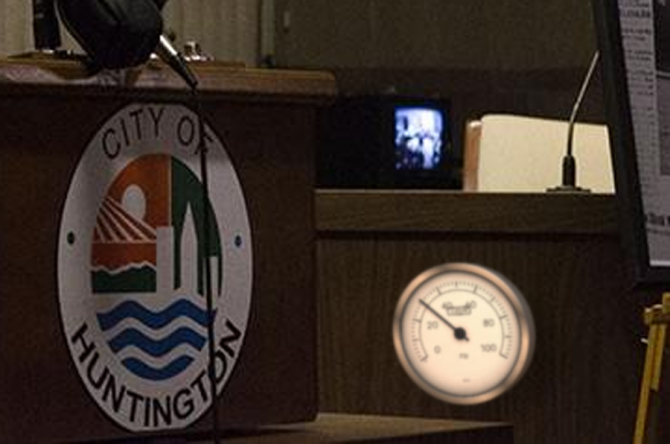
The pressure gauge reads 30 psi
